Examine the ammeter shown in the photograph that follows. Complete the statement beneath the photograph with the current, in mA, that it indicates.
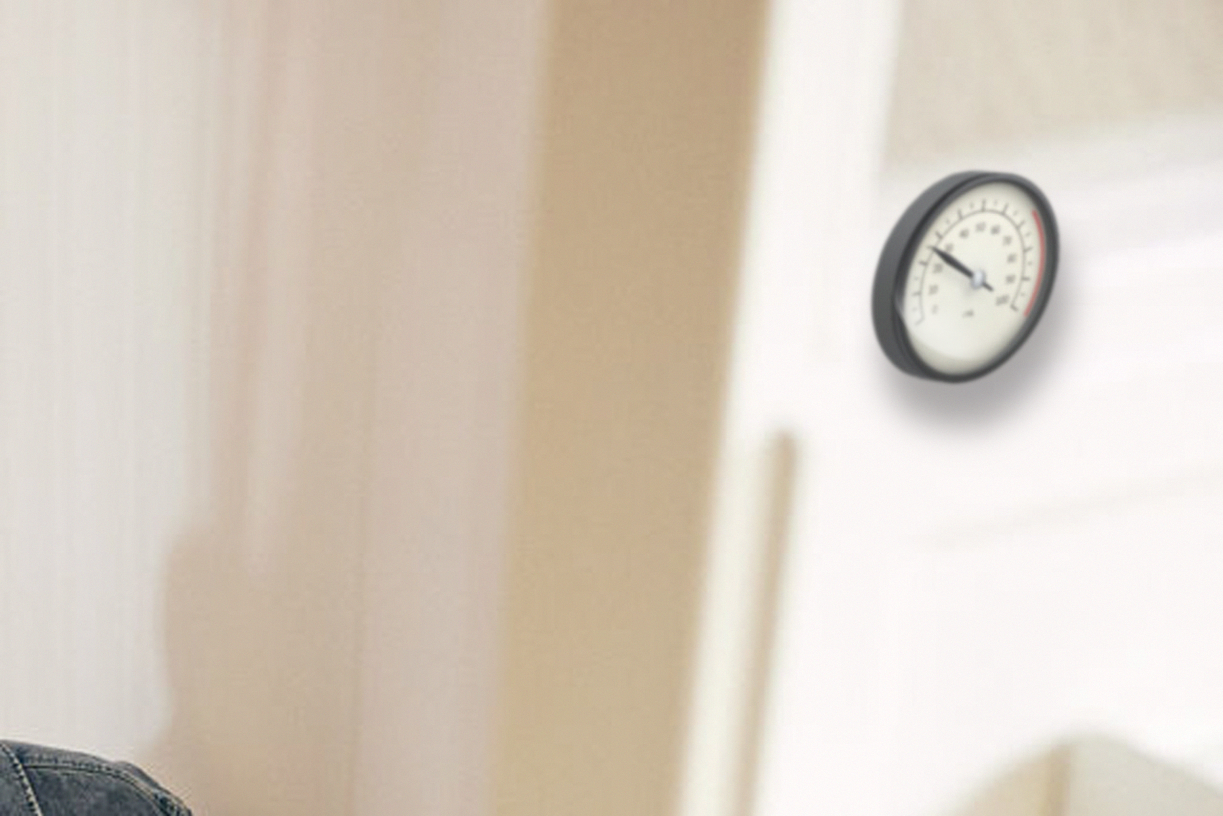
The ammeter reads 25 mA
